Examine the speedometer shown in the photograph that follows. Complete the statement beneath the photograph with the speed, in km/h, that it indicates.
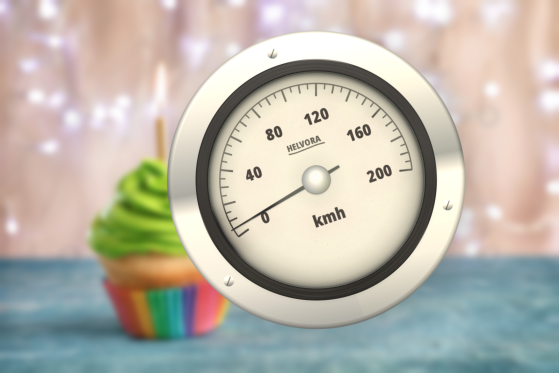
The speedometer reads 5 km/h
